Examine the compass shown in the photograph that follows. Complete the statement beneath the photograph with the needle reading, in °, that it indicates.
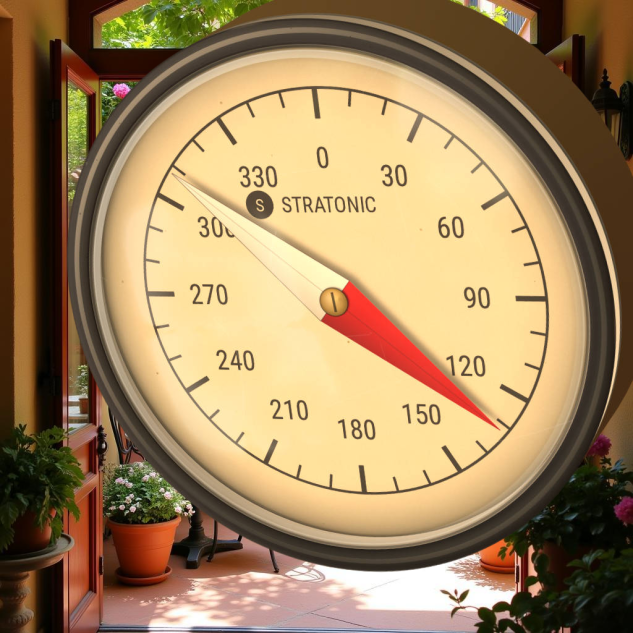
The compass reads 130 °
